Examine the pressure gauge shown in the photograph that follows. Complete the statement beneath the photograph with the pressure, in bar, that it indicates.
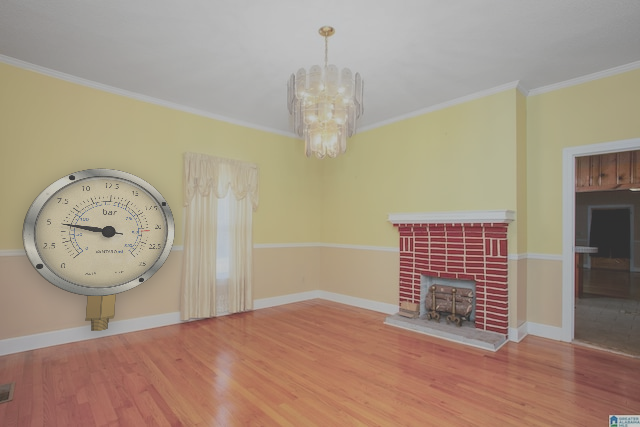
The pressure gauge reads 5 bar
